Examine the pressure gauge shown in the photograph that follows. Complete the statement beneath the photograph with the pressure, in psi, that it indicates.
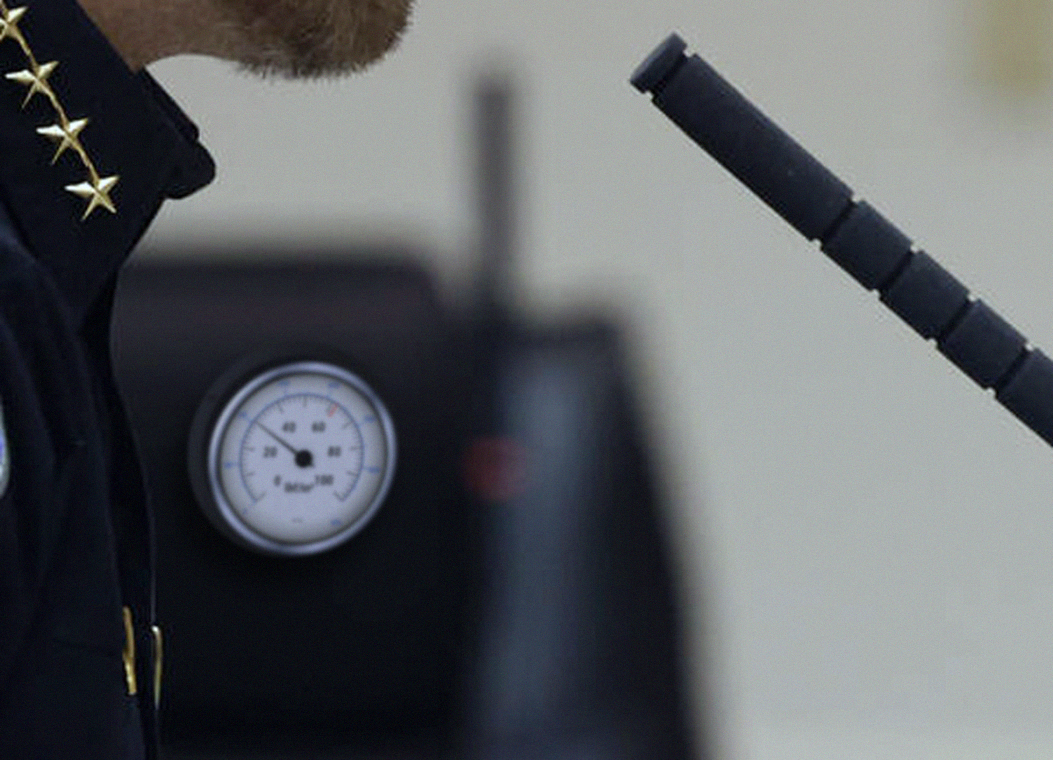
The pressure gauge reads 30 psi
